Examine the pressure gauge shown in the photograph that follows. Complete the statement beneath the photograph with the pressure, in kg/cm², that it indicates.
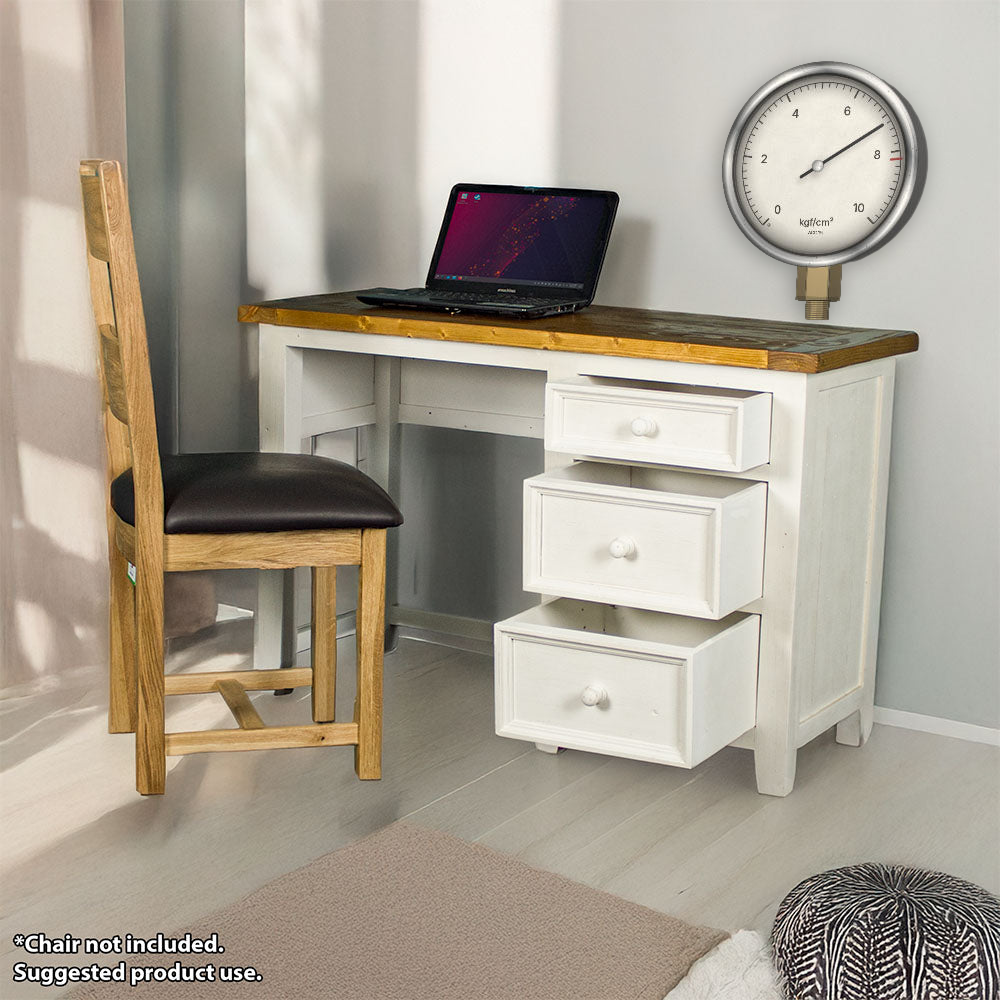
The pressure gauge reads 7.2 kg/cm²
